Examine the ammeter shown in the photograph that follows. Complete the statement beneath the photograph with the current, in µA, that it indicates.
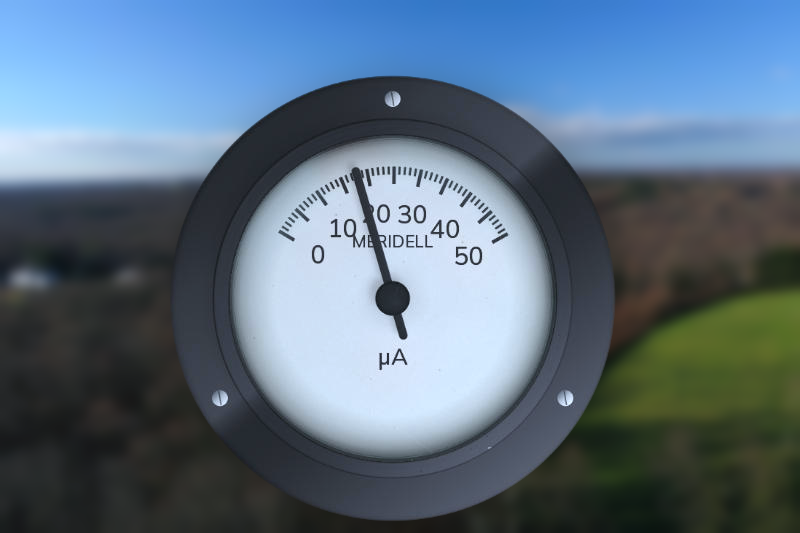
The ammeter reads 18 µA
